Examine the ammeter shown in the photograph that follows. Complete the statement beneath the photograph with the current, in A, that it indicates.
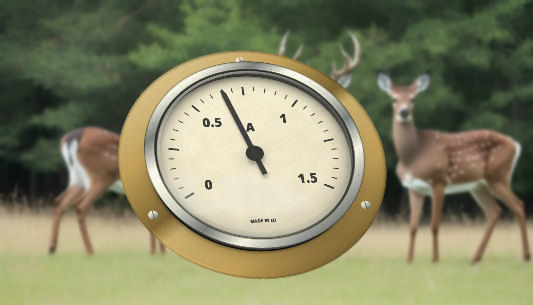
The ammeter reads 0.65 A
